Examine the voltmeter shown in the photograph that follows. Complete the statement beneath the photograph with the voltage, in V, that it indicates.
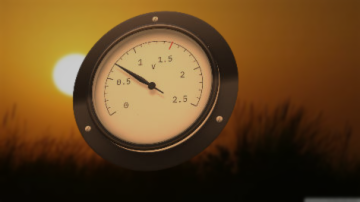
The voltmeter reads 0.7 V
